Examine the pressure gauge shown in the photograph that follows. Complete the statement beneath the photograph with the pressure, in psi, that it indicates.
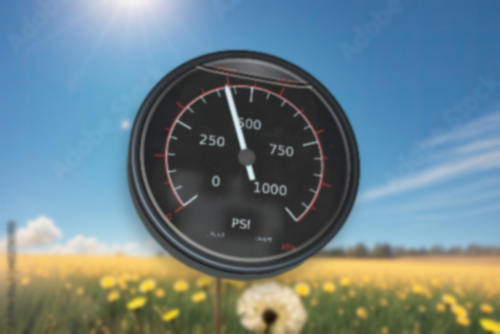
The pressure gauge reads 425 psi
